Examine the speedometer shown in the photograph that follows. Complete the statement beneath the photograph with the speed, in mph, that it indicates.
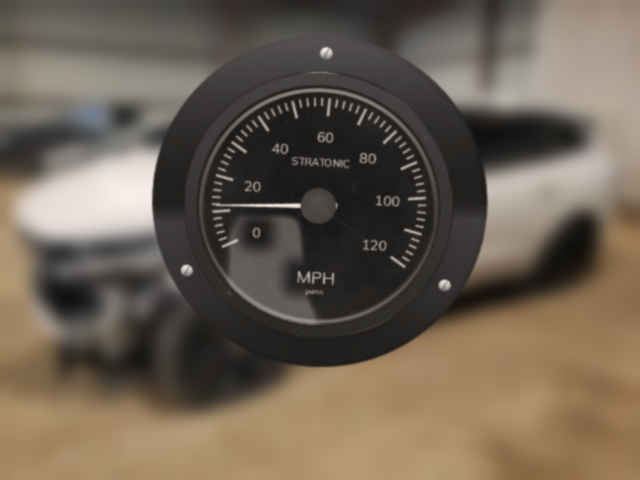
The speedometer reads 12 mph
